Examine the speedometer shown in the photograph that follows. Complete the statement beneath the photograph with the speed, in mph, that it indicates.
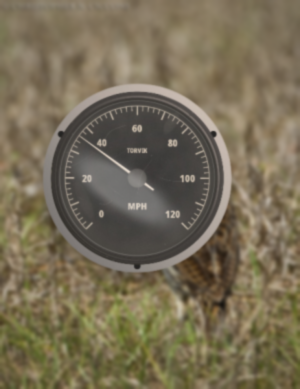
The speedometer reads 36 mph
